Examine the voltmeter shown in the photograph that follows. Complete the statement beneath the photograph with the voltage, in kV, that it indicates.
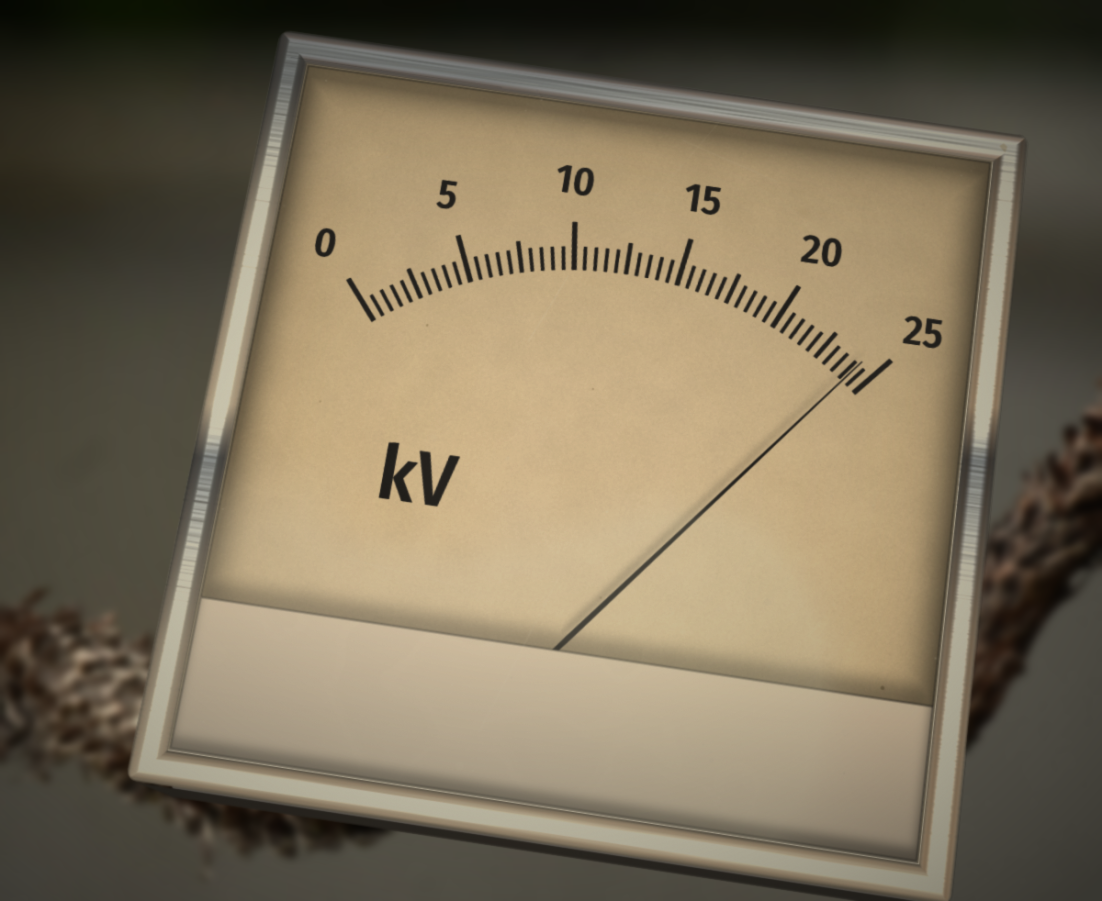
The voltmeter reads 24.25 kV
